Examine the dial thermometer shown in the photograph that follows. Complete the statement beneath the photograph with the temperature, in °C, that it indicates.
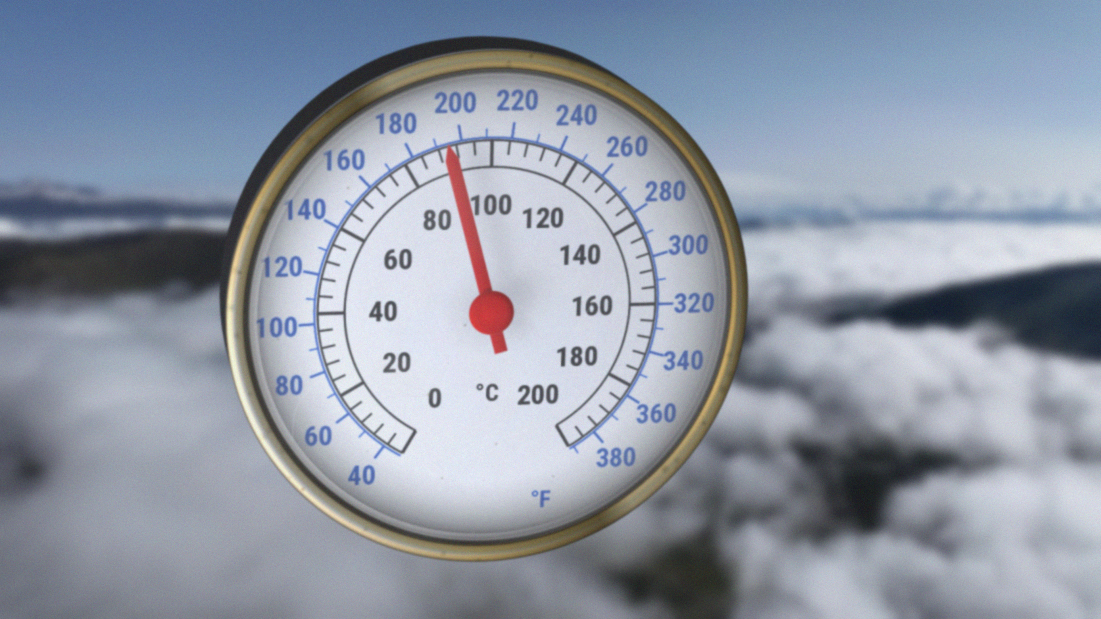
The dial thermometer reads 90 °C
